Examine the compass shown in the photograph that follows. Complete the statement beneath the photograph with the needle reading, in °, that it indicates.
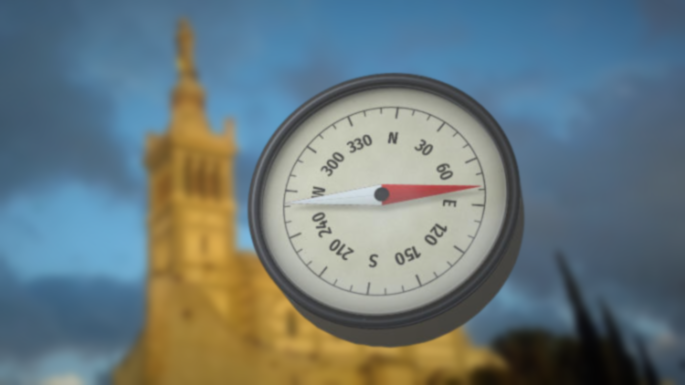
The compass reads 80 °
